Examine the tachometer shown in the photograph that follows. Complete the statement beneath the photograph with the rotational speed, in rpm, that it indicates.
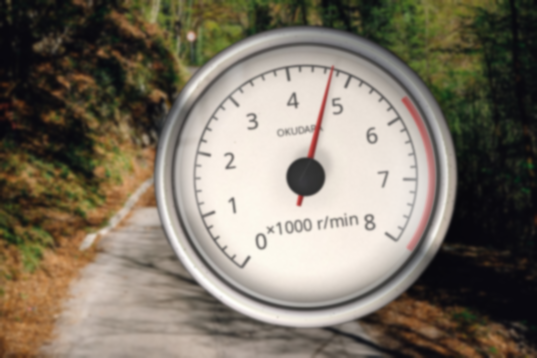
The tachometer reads 4700 rpm
